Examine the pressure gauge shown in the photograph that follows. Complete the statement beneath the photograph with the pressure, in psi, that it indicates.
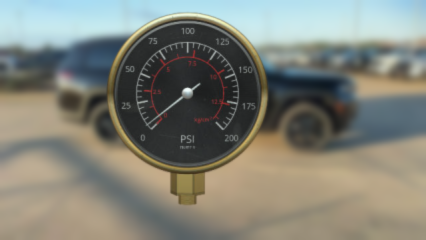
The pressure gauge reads 5 psi
